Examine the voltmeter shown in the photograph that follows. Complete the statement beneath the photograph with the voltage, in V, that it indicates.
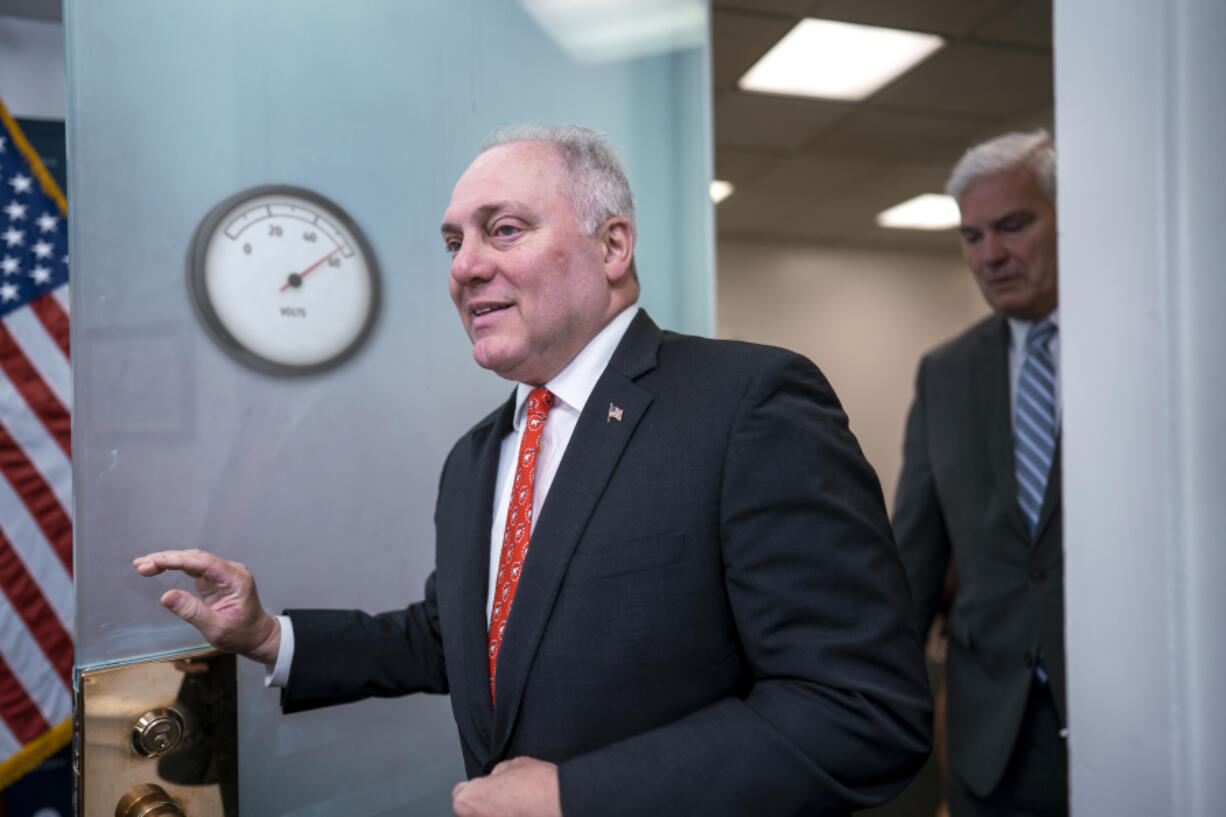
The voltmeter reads 55 V
